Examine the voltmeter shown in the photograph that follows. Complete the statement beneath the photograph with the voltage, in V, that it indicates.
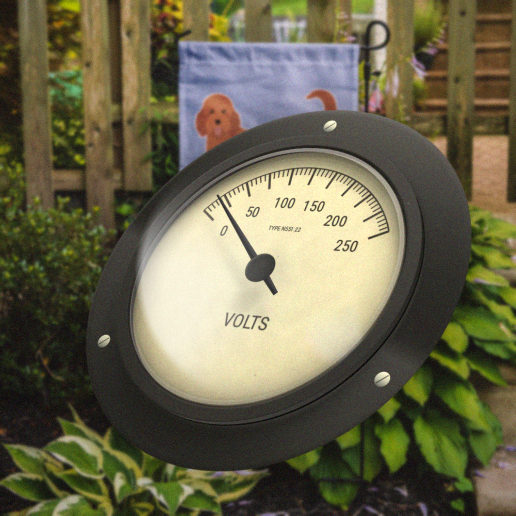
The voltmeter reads 20 V
